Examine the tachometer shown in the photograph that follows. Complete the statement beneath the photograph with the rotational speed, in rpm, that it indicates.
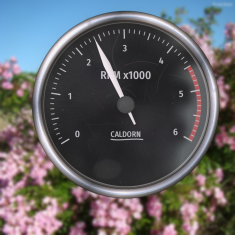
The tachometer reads 2400 rpm
